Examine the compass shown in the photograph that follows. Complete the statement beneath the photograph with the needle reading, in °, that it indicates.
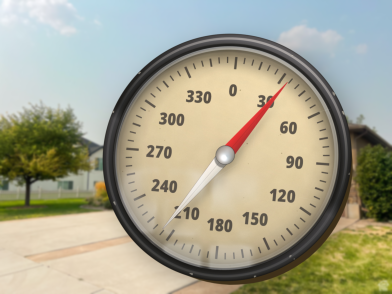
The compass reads 35 °
